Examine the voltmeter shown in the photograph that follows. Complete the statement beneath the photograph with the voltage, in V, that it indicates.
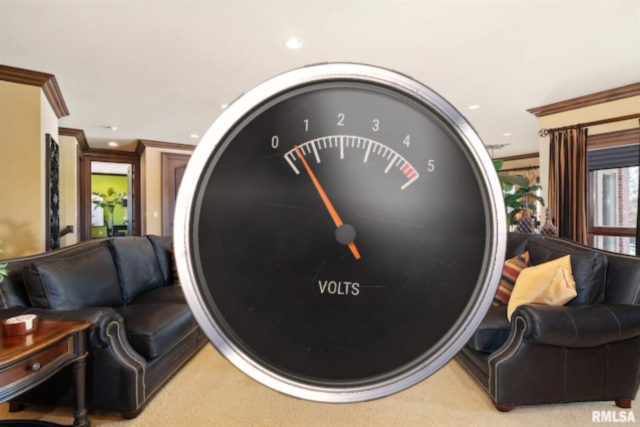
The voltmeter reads 0.4 V
